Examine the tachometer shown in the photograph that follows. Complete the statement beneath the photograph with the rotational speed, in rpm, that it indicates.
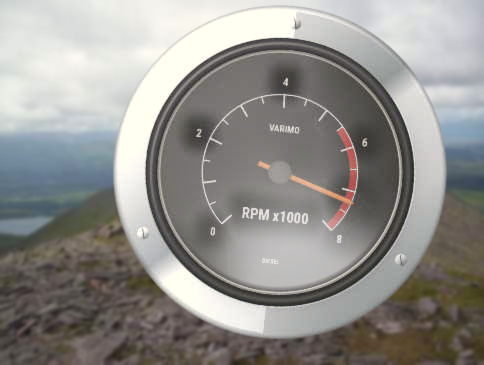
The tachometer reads 7250 rpm
